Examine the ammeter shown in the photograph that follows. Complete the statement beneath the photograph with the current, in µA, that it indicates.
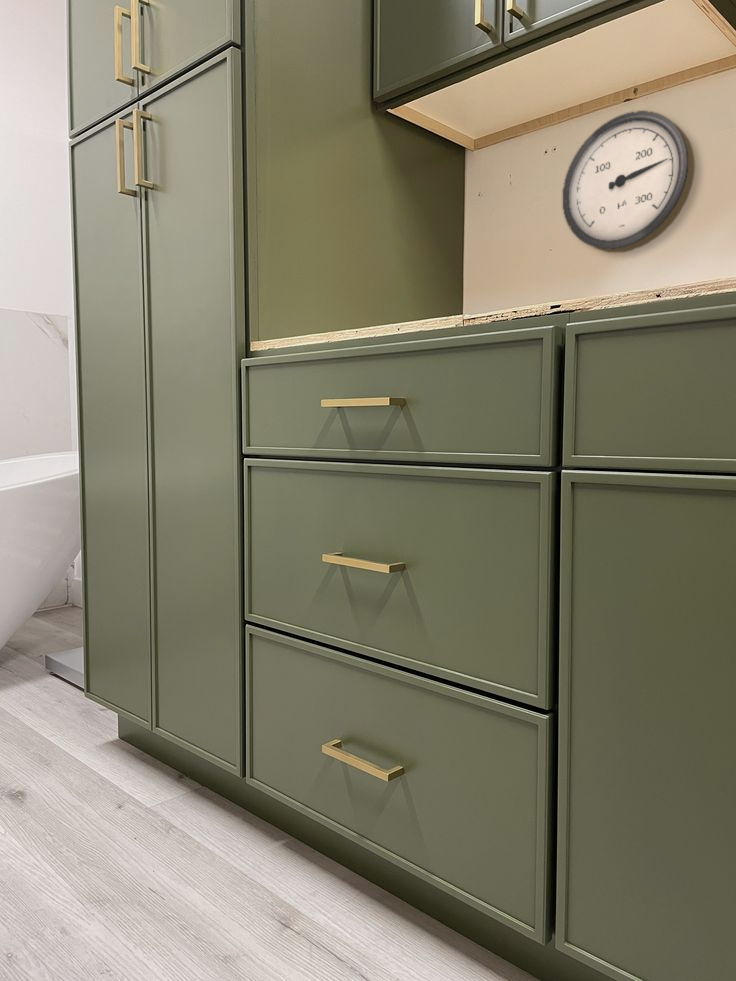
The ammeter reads 240 µA
